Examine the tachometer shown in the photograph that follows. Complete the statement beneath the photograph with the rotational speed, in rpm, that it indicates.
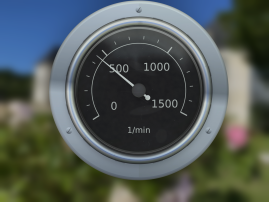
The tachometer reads 450 rpm
